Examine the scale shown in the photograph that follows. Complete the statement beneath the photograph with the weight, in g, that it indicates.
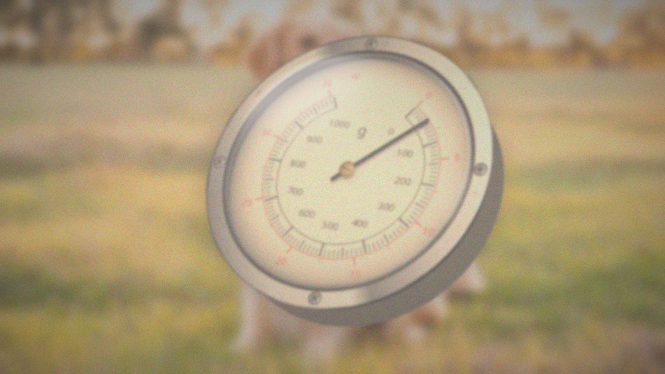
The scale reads 50 g
